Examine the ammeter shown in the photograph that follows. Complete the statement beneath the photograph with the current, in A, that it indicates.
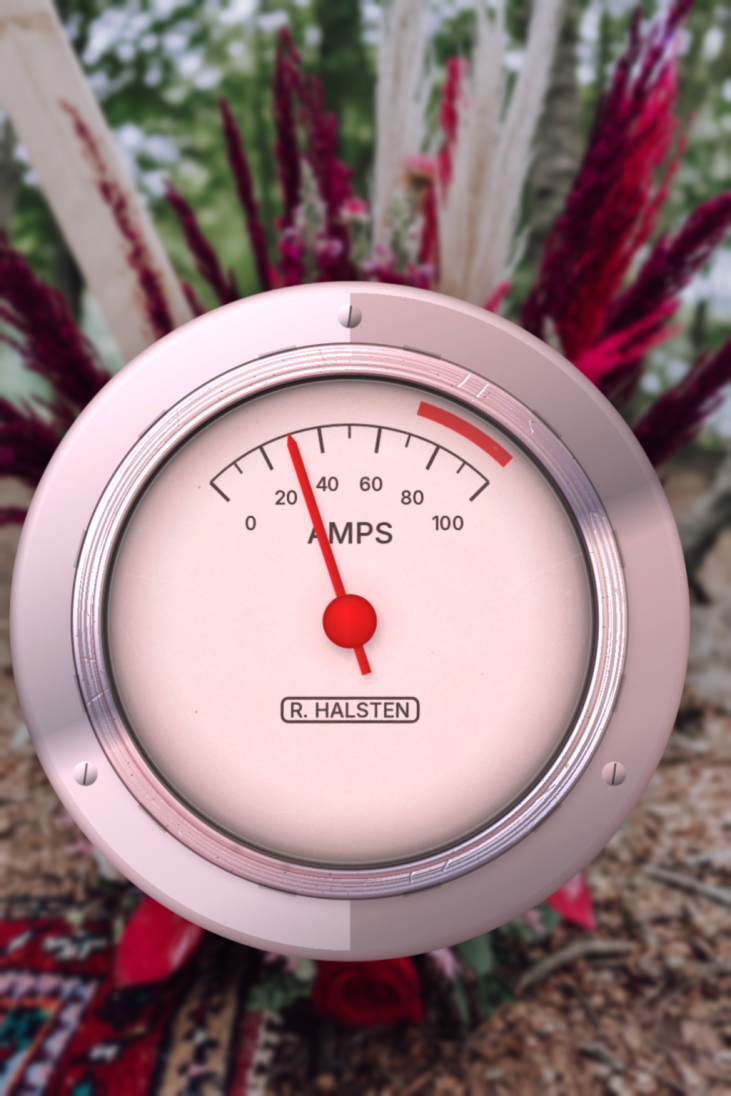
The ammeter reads 30 A
